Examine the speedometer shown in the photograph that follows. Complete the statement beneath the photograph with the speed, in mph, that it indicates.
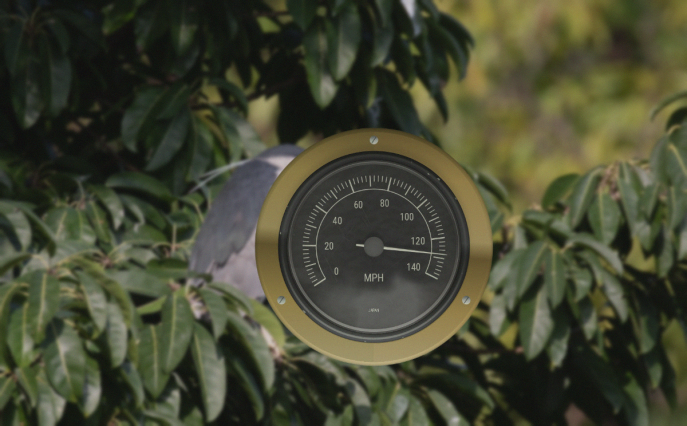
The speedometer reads 128 mph
